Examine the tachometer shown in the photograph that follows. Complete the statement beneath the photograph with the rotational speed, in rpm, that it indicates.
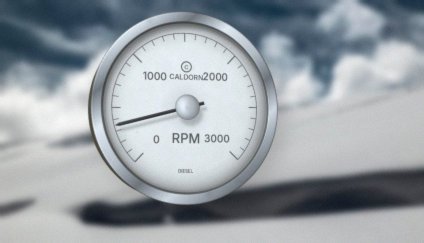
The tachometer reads 350 rpm
